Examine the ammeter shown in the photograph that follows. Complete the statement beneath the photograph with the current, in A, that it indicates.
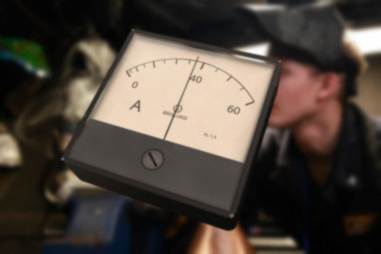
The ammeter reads 37.5 A
